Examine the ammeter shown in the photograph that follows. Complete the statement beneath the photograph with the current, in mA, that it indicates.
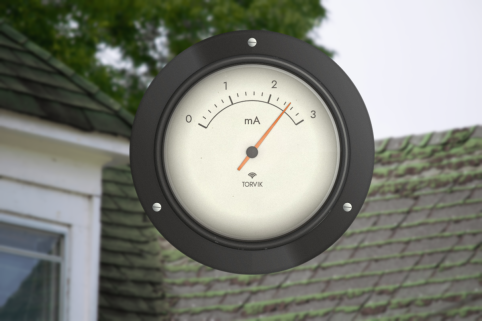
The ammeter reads 2.5 mA
